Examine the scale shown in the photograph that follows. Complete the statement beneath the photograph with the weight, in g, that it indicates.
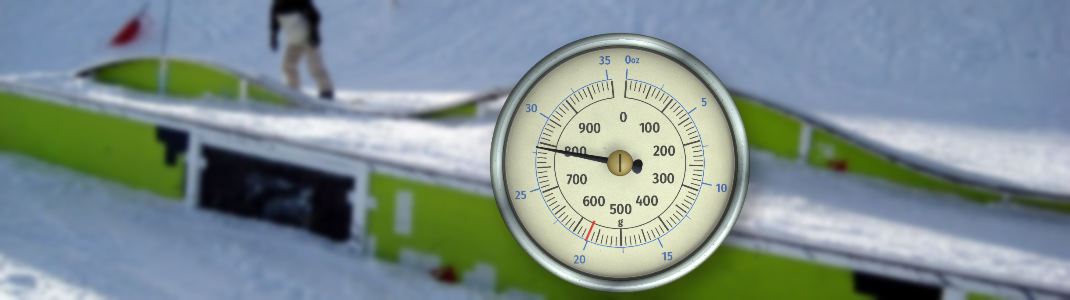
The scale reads 790 g
